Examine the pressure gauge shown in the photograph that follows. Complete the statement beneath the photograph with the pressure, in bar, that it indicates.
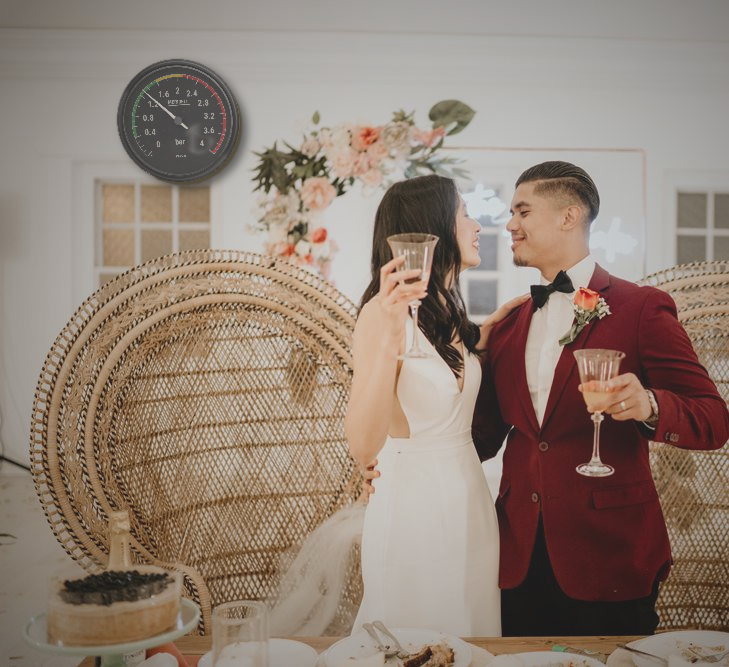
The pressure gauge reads 1.3 bar
